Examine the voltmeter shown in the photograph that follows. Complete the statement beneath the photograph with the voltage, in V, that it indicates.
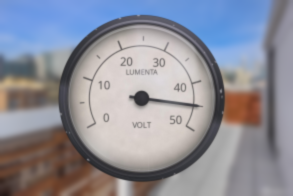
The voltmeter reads 45 V
